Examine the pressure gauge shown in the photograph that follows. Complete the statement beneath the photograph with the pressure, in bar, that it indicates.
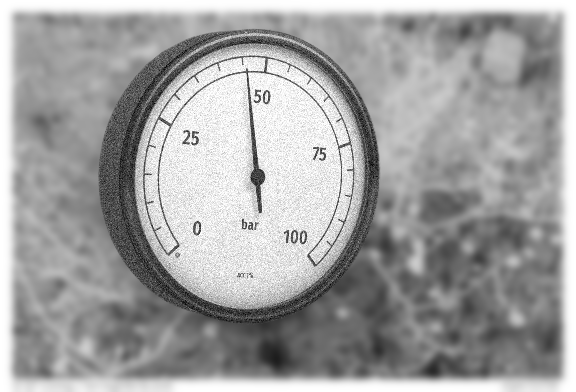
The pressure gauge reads 45 bar
